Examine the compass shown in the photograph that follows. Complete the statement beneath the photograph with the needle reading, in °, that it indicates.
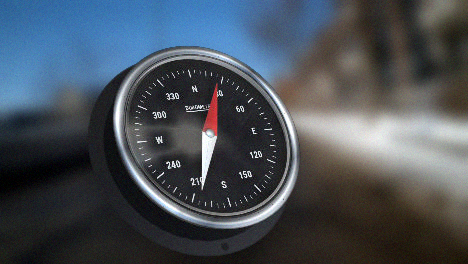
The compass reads 25 °
